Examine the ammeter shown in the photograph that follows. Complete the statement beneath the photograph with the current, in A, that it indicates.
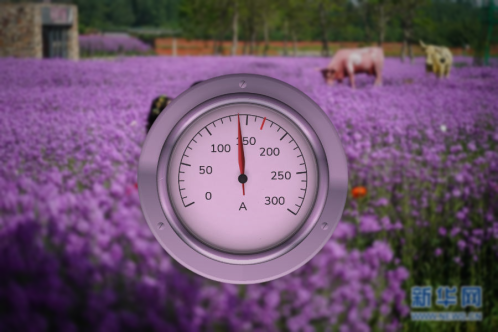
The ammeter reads 140 A
